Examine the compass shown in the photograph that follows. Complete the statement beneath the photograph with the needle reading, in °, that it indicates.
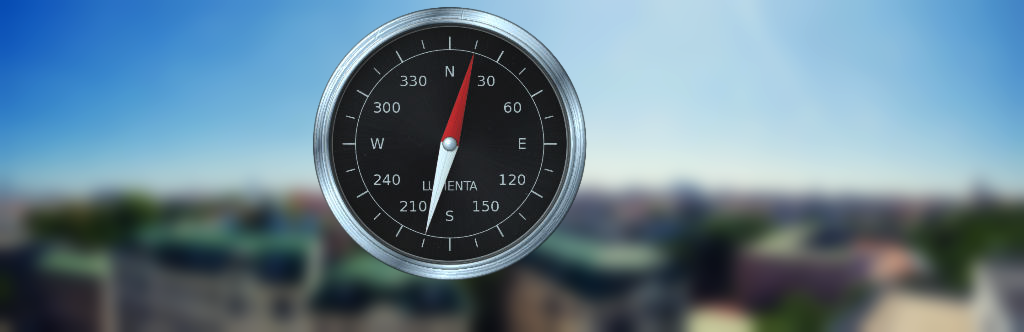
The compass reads 15 °
